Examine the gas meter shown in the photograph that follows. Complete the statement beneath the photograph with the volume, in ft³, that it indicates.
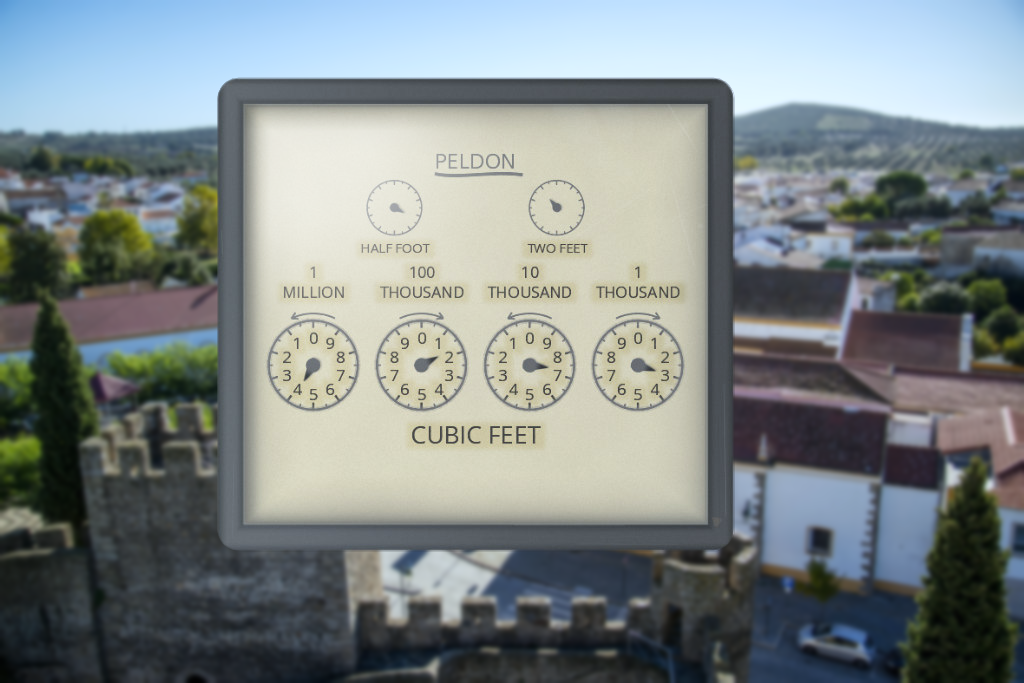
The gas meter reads 417300 ft³
